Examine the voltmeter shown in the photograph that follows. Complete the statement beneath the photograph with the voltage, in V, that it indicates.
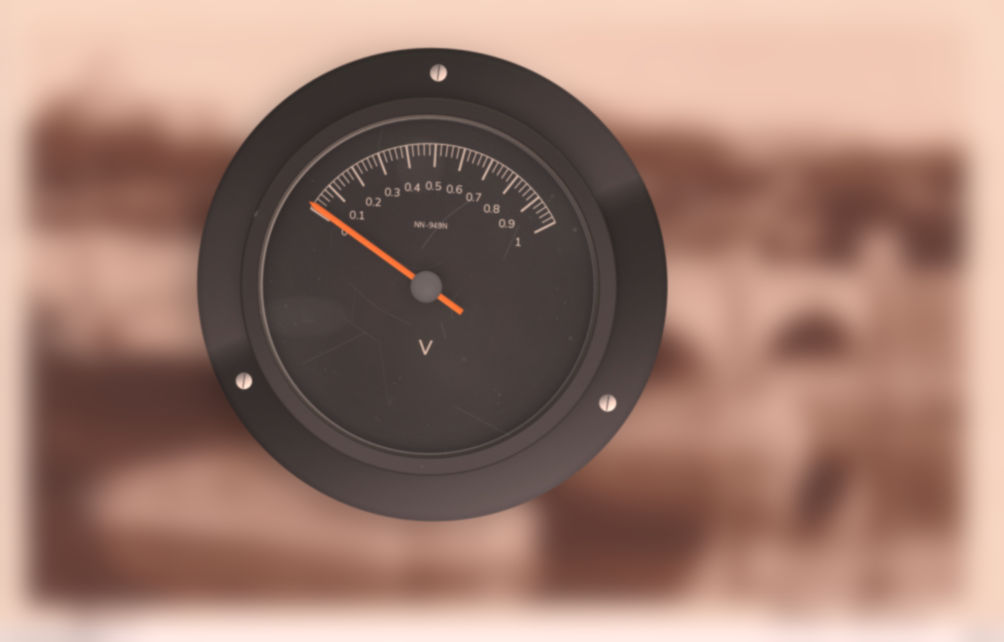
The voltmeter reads 0.02 V
